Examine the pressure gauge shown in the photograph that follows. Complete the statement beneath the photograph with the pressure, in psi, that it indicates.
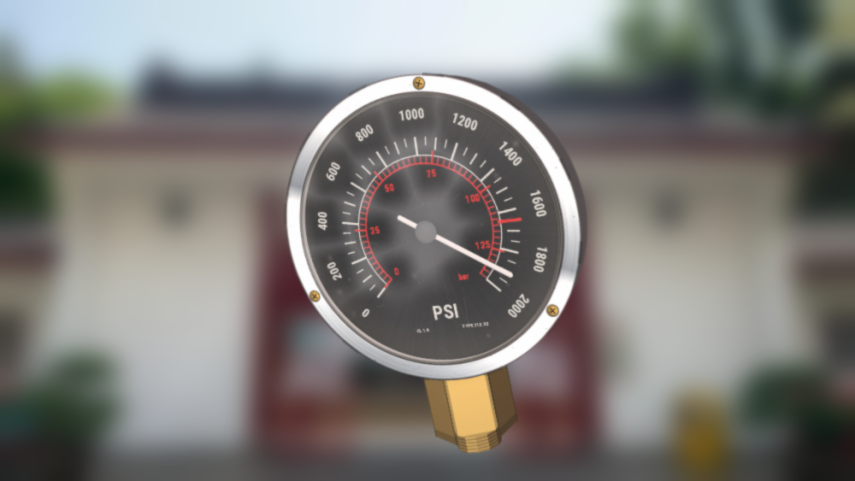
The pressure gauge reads 1900 psi
